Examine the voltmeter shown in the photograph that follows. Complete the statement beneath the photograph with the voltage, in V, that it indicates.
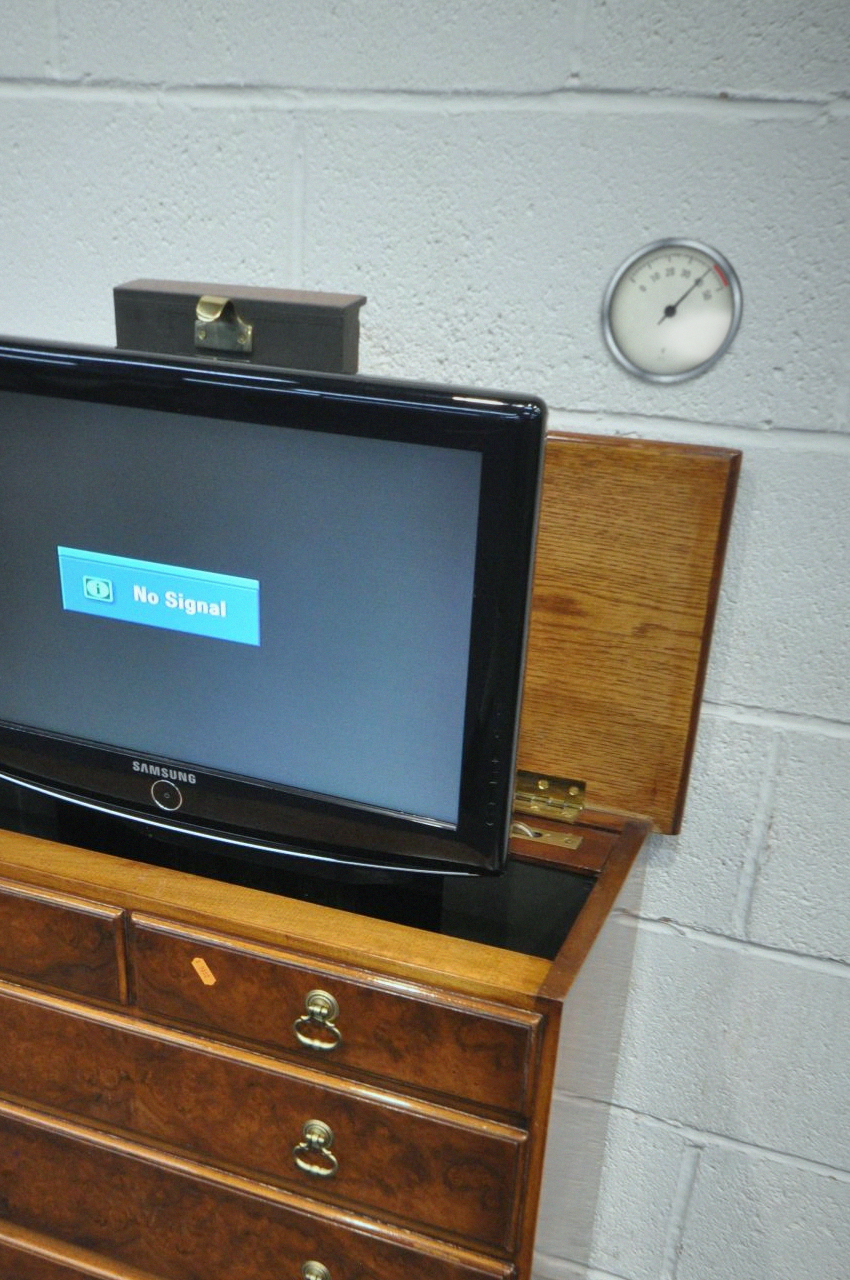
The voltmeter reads 40 V
